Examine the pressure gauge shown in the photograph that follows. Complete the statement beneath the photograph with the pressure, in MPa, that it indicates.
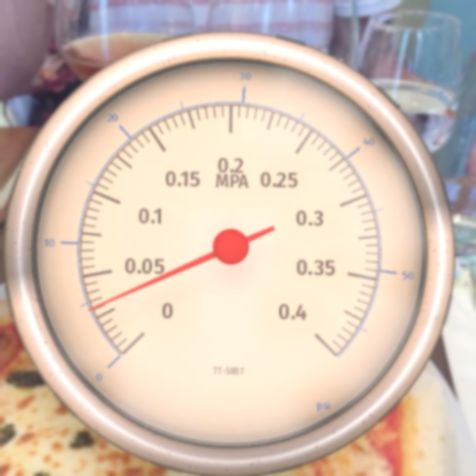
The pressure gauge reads 0.03 MPa
